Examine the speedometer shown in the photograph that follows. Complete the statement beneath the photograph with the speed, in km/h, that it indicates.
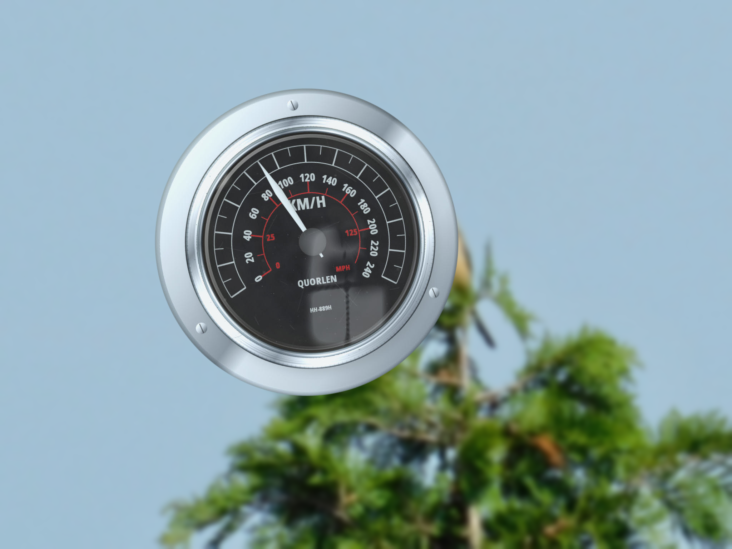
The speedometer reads 90 km/h
